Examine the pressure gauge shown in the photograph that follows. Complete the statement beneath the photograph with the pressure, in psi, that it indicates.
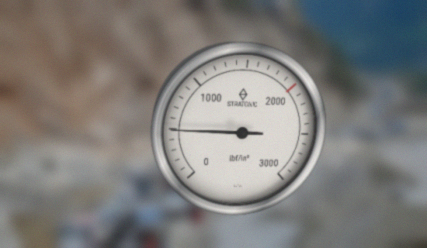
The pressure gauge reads 500 psi
